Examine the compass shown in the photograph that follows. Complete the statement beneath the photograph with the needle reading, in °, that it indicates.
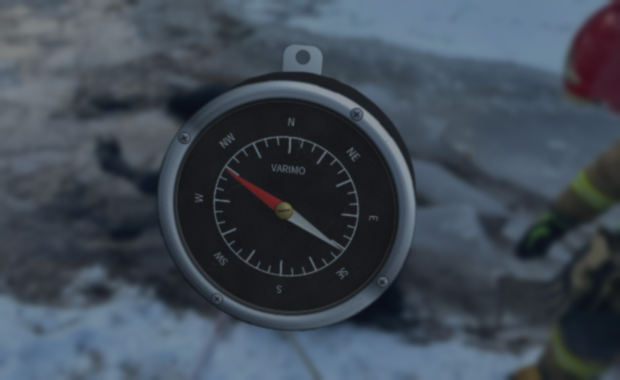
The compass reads 300 °
